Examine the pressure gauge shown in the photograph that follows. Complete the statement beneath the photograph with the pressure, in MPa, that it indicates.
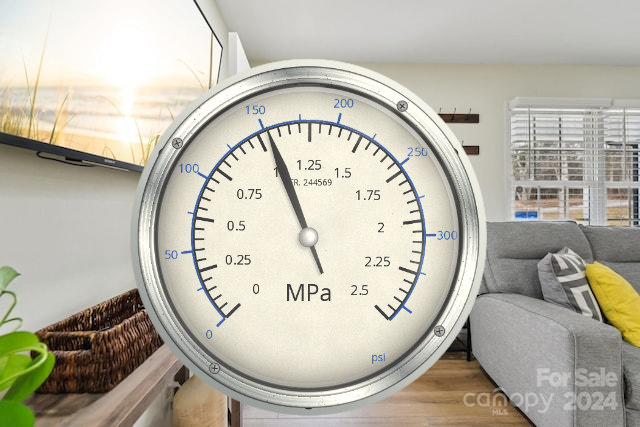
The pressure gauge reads 1.05 MPa
